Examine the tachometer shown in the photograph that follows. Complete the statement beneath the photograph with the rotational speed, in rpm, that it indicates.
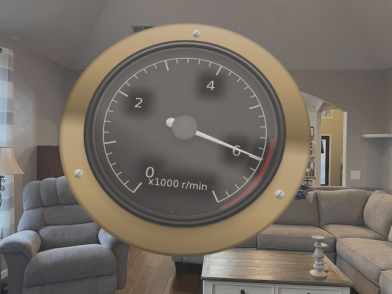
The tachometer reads 6000 rpm
